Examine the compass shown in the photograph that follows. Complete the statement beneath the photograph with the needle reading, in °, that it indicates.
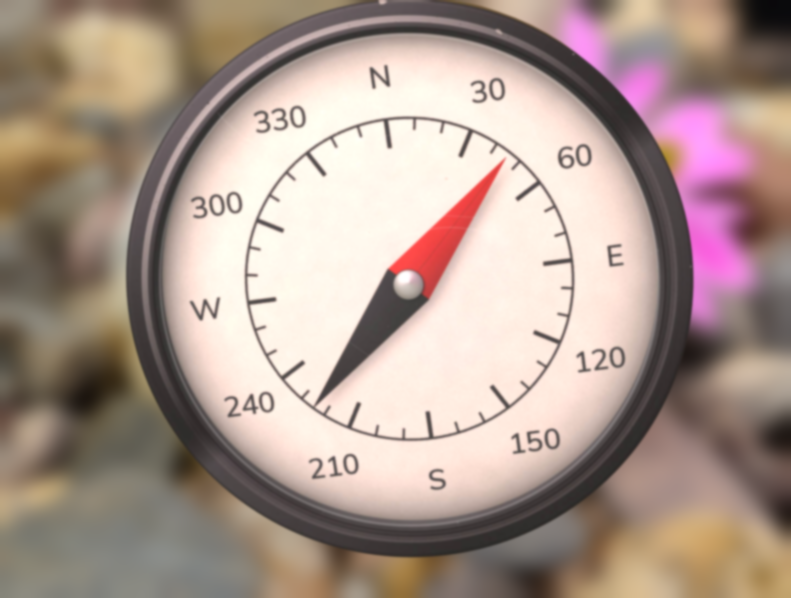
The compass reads 45 °
